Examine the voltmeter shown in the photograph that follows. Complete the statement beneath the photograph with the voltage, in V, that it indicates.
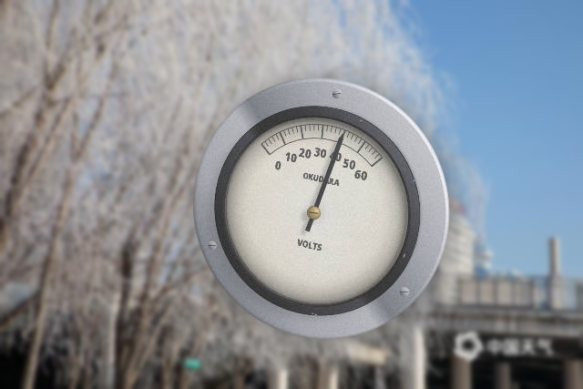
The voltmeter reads 40 V
